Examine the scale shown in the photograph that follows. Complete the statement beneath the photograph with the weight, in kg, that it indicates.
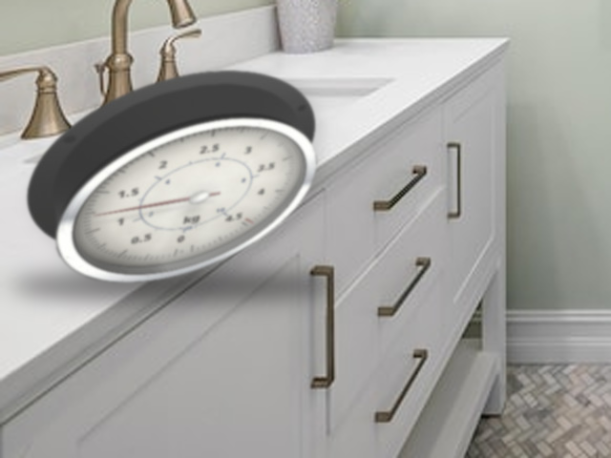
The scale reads 1.25 kg
